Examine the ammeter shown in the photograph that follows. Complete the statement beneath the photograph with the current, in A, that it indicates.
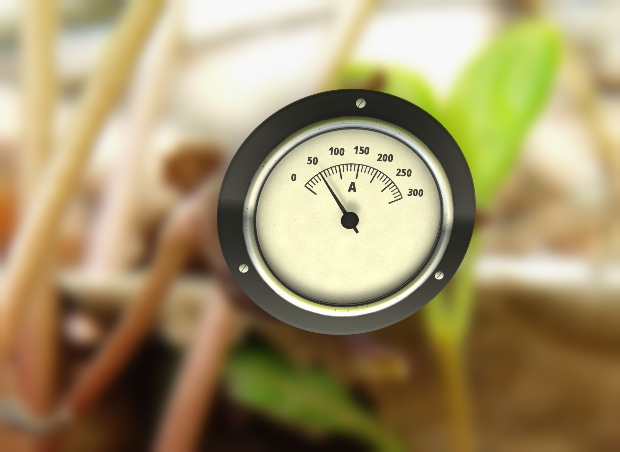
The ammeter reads 50 A
